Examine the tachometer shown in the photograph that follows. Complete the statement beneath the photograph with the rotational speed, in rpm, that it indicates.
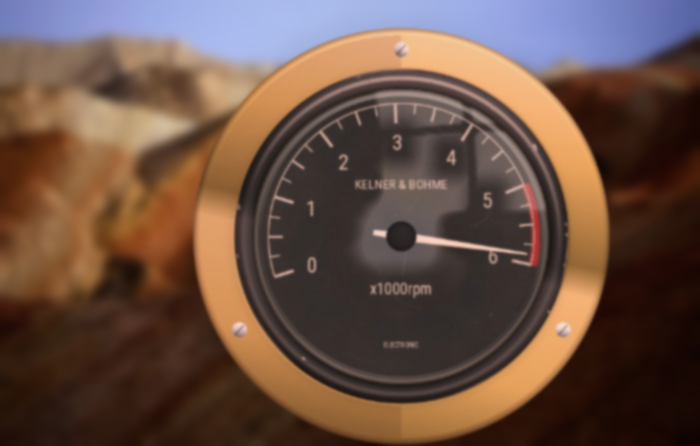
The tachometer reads 5875 rpm
